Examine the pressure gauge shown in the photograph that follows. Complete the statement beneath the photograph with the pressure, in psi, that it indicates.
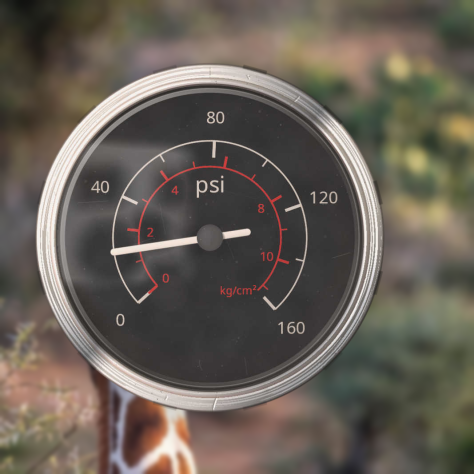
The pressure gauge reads 20 psi
